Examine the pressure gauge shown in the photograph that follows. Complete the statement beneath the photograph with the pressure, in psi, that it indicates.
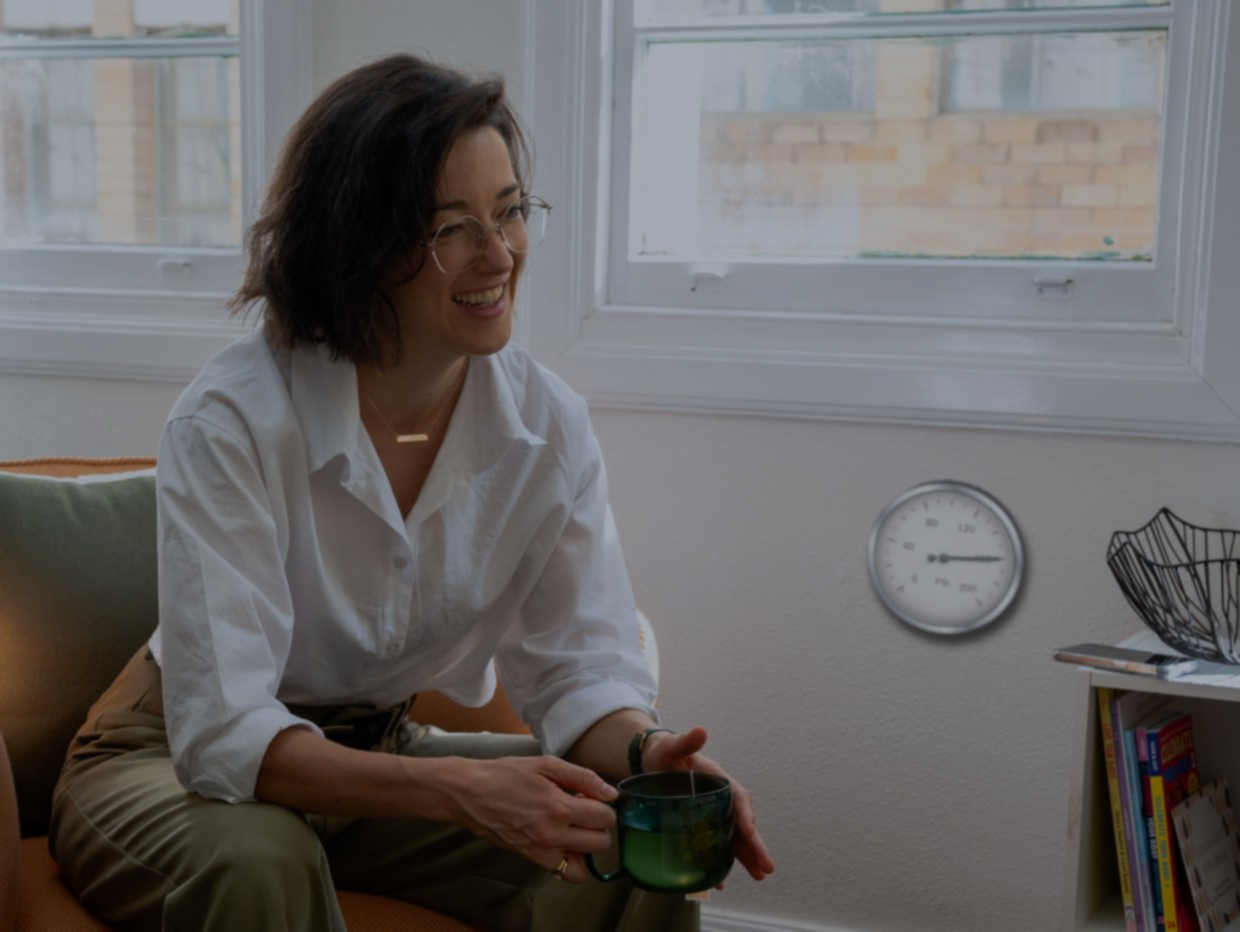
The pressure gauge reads 160 psi
